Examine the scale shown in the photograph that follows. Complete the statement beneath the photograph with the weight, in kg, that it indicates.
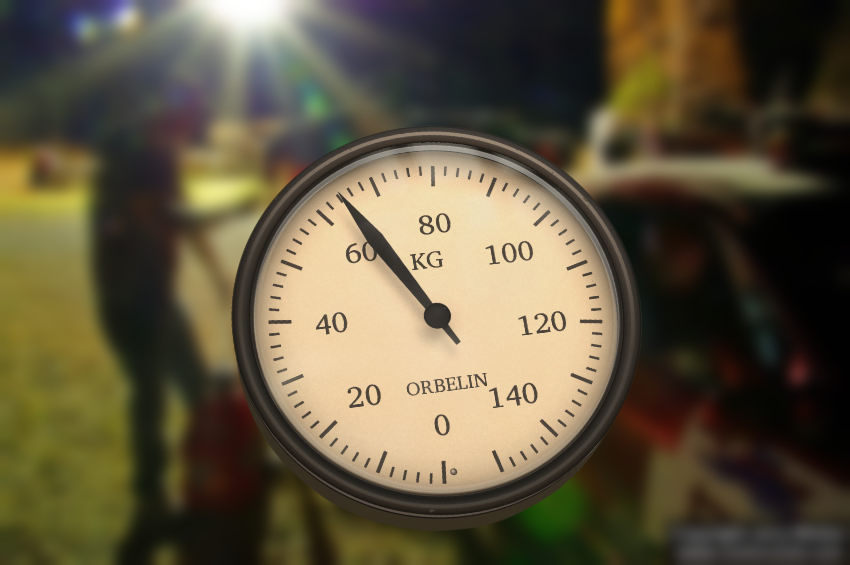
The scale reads 64 kg
